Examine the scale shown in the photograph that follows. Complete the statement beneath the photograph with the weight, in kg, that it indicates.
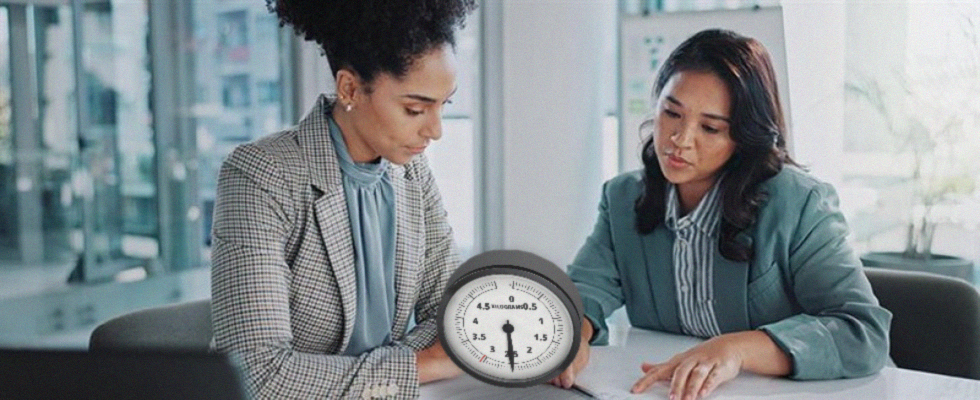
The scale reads 2.5 kg
